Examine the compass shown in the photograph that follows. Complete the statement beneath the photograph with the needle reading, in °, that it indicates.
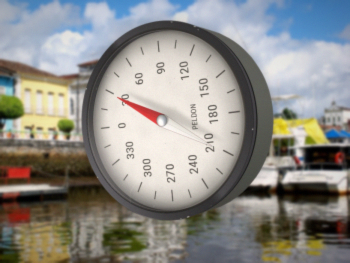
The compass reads 30 °
